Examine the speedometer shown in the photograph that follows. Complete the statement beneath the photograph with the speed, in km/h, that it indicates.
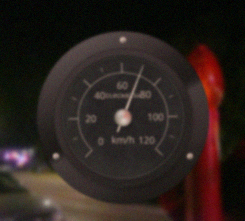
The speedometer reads 70 km/h
